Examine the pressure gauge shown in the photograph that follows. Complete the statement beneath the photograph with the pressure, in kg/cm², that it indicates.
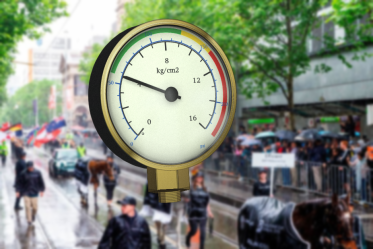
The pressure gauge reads 4 kg/cm²
